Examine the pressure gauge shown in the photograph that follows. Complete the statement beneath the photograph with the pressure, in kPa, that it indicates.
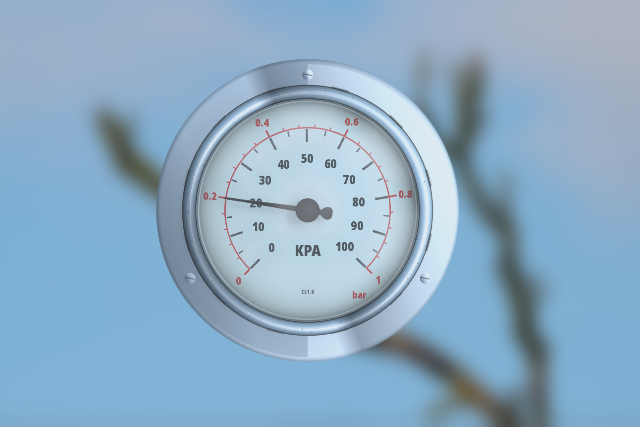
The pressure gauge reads 20 kPa
